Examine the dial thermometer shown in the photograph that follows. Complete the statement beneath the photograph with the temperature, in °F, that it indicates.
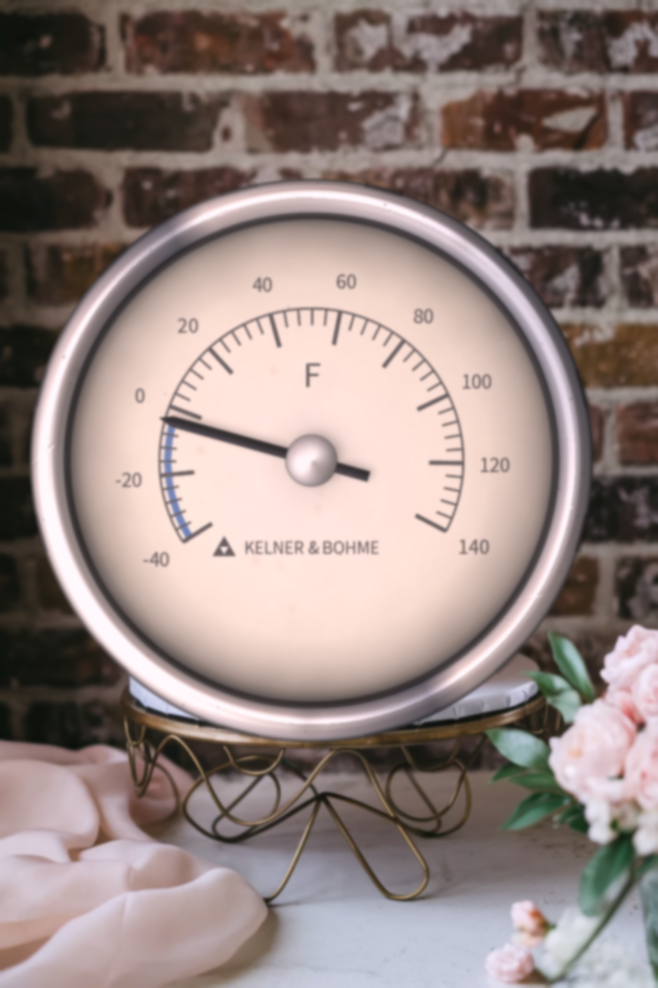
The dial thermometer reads -4 °F
